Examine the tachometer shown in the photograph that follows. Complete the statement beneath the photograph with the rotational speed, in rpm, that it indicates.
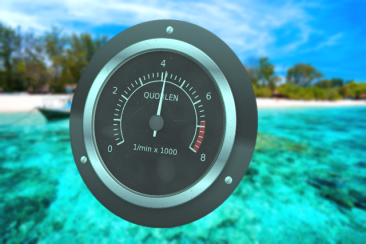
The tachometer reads 4200 rpm
